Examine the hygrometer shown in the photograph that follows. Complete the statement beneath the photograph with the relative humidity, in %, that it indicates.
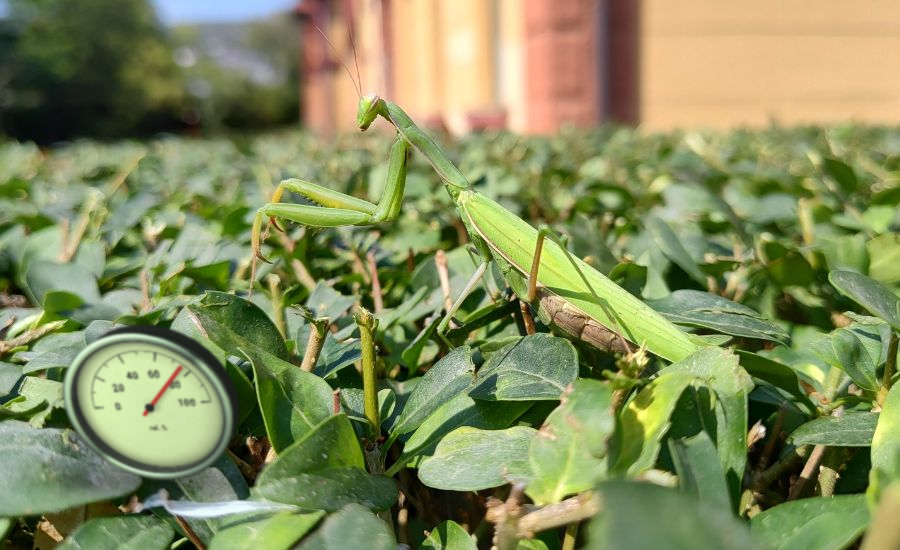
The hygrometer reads 75 %
